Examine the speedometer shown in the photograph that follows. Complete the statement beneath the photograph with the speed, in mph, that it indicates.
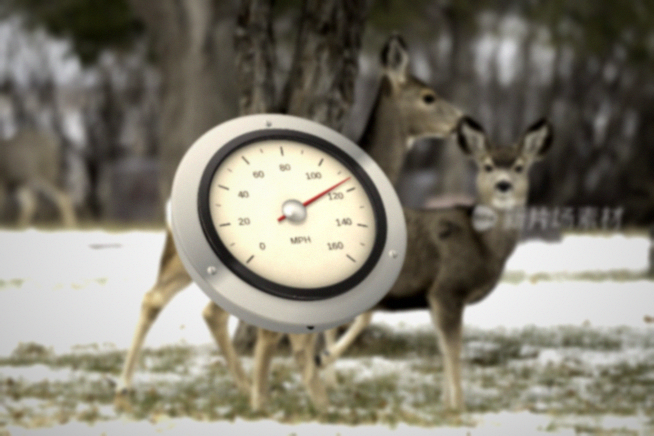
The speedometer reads 115 mph
